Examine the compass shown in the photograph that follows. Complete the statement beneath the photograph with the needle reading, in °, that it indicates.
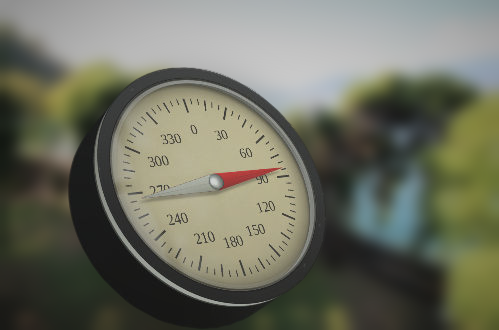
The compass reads 85 °
